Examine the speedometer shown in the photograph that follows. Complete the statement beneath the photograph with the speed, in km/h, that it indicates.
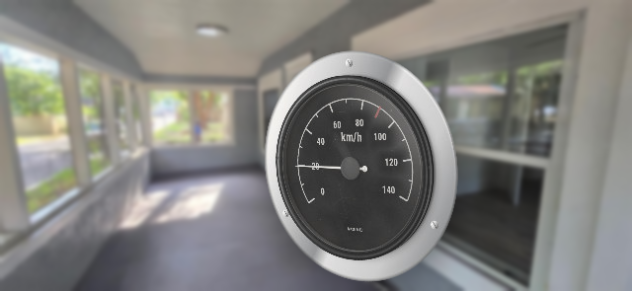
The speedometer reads 20 km/h
